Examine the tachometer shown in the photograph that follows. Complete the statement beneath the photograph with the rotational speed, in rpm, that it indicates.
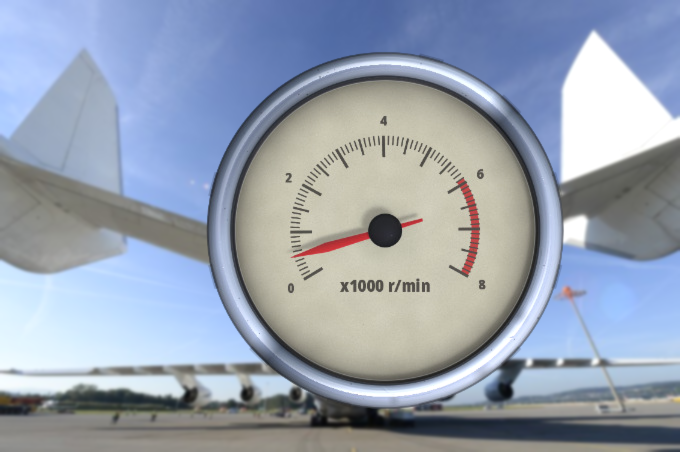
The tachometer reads 500 rpm
